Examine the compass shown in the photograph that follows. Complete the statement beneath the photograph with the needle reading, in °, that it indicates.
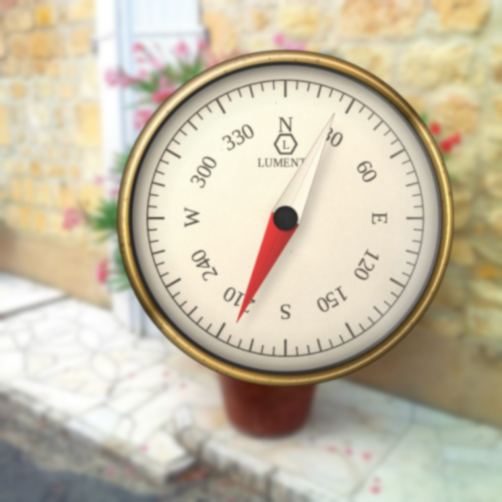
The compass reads 205 °
